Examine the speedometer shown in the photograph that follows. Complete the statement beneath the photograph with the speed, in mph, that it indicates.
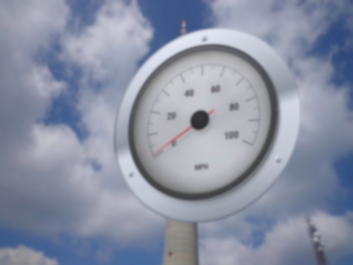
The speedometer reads 0 mph
